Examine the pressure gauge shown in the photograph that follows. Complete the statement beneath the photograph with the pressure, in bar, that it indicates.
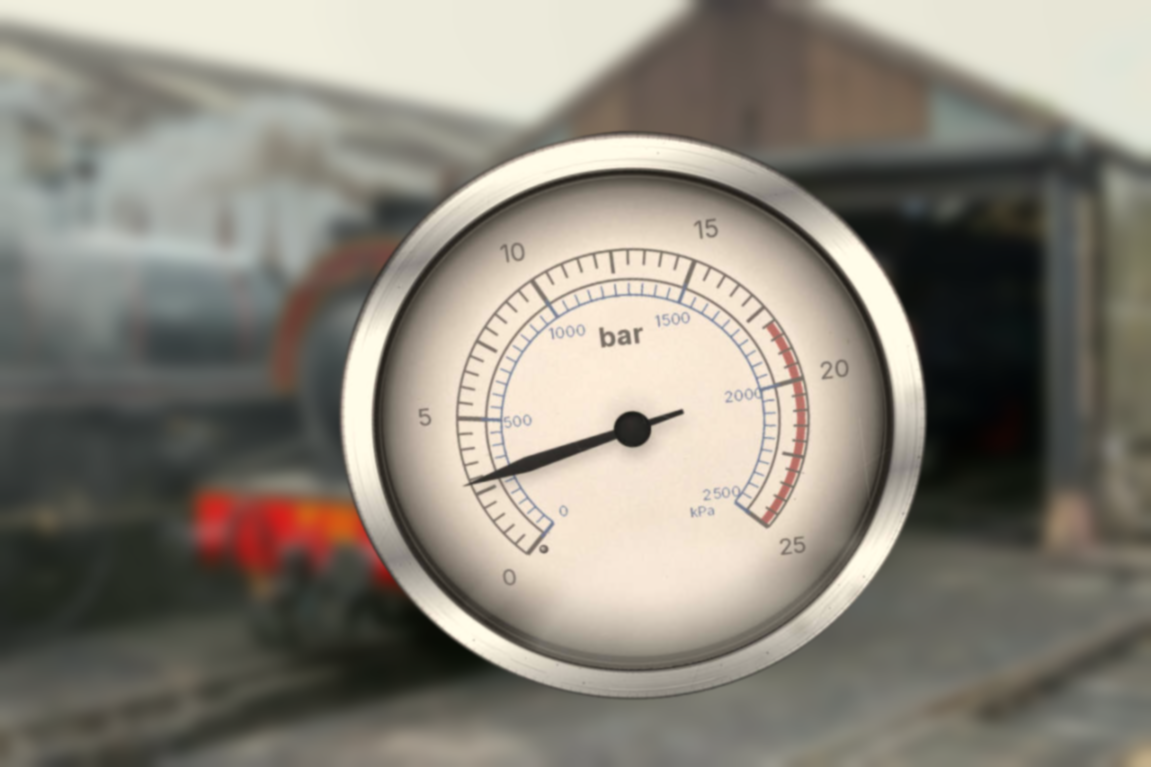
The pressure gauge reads 3 bar
